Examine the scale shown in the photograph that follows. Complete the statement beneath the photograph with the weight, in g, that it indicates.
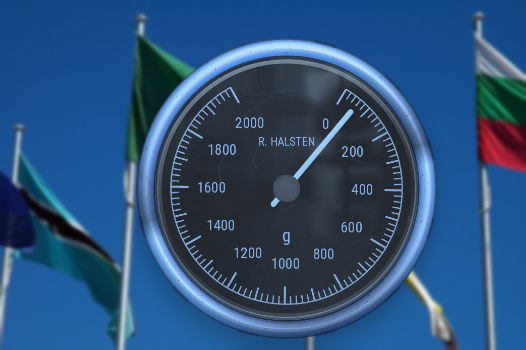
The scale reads 60 g
